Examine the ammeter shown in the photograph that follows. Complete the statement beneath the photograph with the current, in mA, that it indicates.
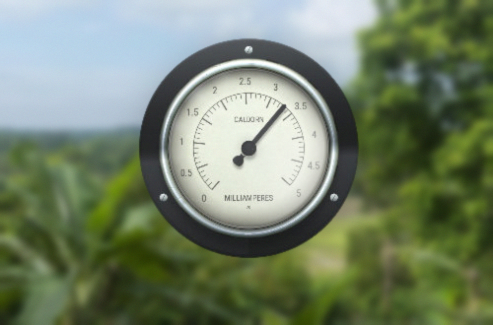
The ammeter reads 3.3 mA
